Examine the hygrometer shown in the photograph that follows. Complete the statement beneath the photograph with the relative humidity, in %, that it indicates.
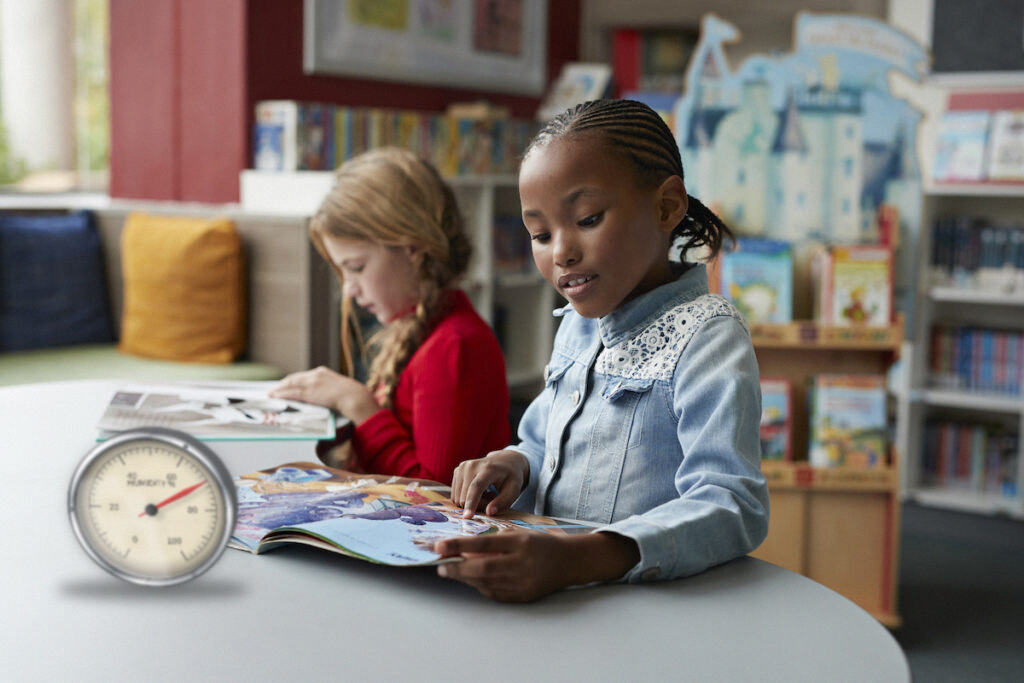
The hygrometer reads 70 %
